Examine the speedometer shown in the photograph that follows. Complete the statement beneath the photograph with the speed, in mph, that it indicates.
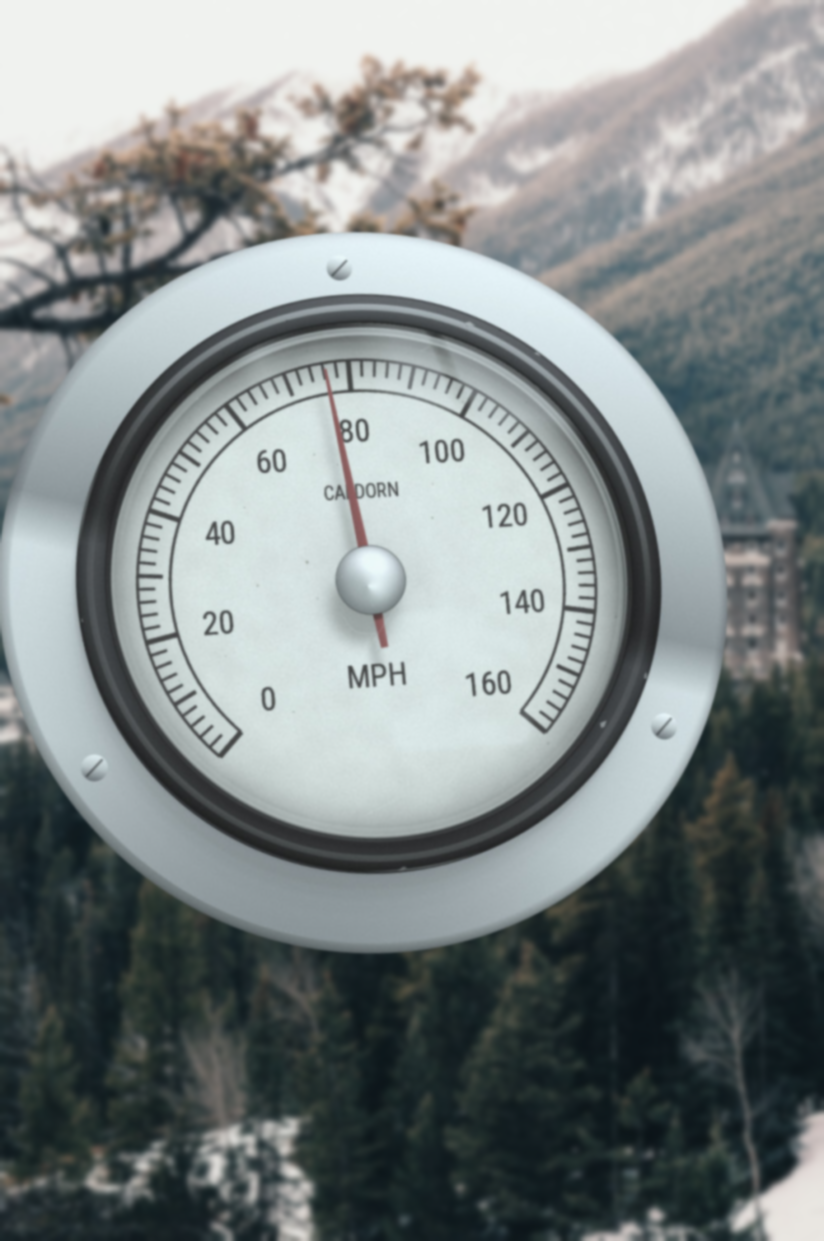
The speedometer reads 76 mph
